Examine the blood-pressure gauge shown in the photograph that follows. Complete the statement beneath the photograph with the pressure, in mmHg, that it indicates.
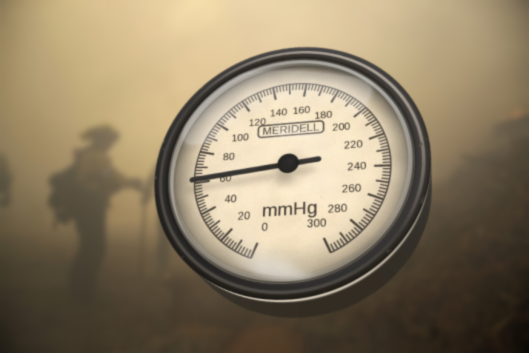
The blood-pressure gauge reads 60 mmHg
